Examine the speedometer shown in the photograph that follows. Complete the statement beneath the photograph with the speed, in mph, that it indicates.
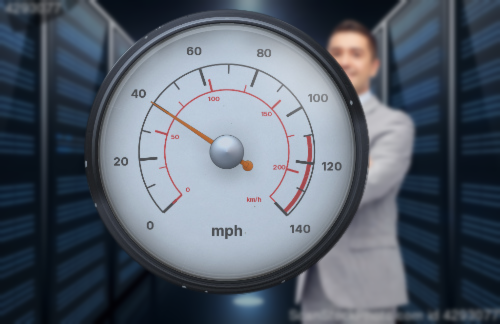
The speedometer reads 40 mph
